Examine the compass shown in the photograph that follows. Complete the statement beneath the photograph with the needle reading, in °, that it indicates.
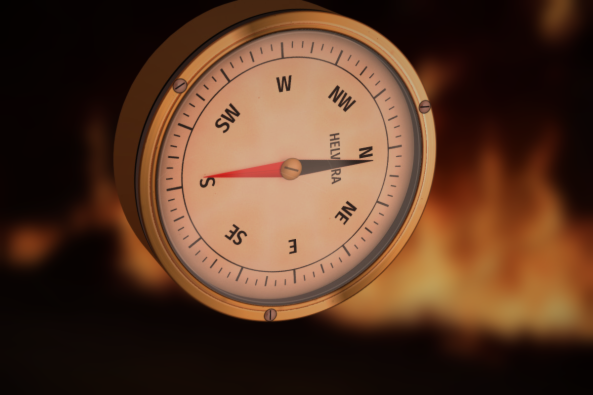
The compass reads 185 °
